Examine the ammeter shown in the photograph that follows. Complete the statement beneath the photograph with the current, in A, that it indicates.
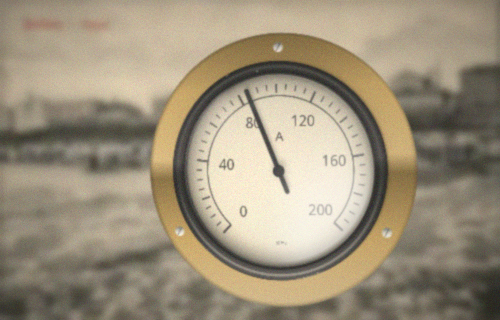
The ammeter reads 85 A
